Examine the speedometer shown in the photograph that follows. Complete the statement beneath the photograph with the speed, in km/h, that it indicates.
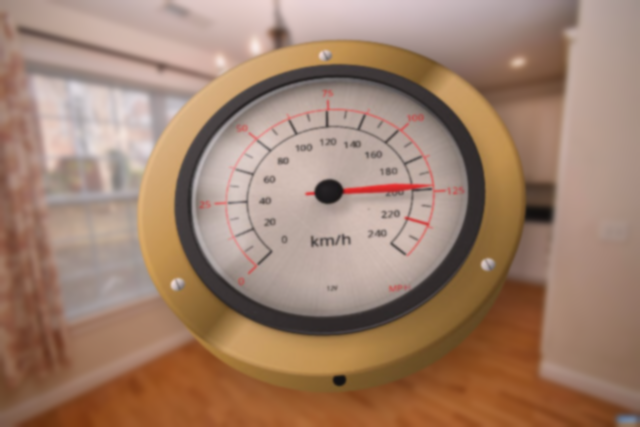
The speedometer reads 200 km/h
